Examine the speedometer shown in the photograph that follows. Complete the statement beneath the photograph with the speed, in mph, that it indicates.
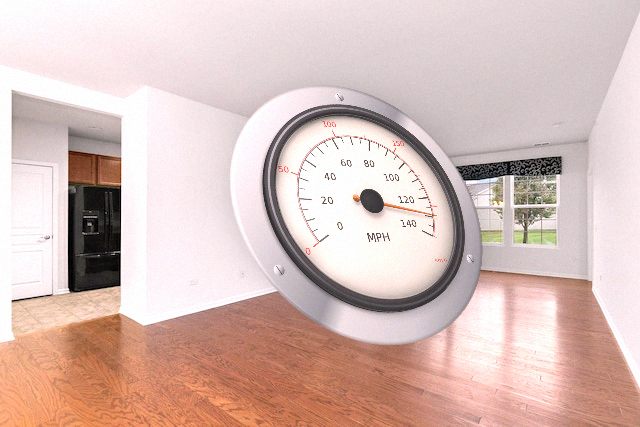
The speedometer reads 130 mph
